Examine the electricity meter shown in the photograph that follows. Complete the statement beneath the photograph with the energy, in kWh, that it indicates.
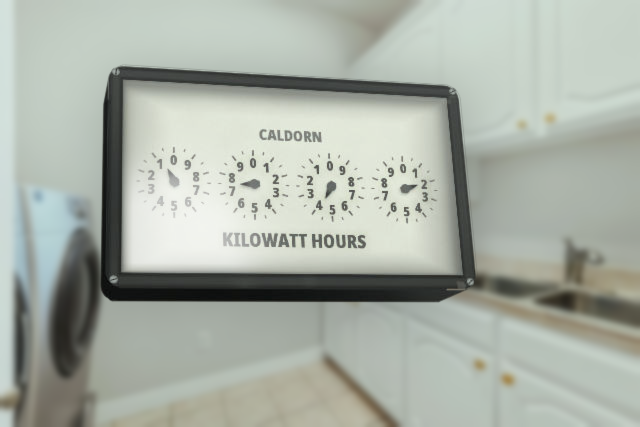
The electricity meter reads 742 kWh
